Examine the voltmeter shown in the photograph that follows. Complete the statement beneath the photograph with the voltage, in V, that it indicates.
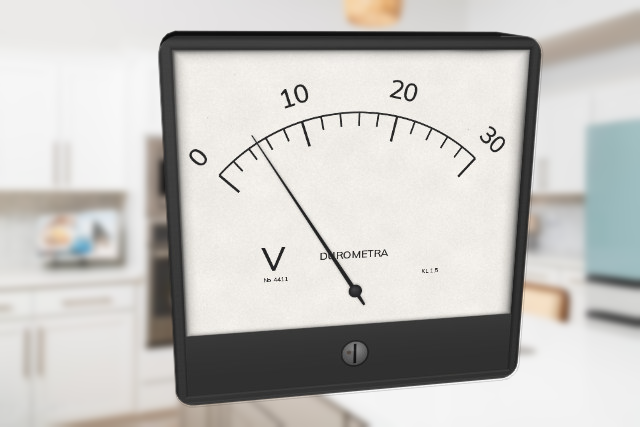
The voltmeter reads 5 V
